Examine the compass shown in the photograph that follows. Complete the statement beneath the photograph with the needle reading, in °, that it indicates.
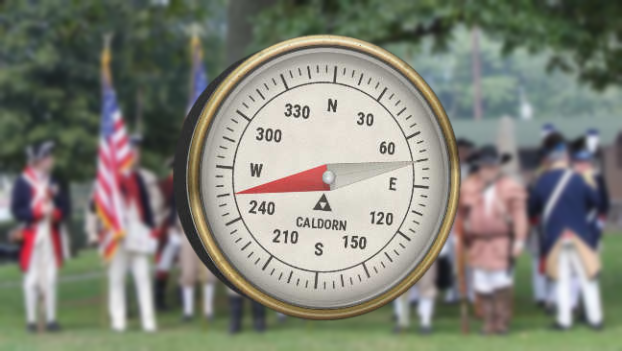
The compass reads 255 °
